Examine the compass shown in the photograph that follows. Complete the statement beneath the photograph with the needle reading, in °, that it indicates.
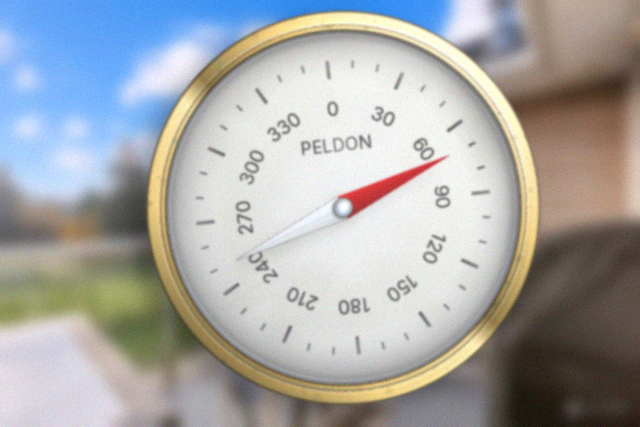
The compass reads 70 °
